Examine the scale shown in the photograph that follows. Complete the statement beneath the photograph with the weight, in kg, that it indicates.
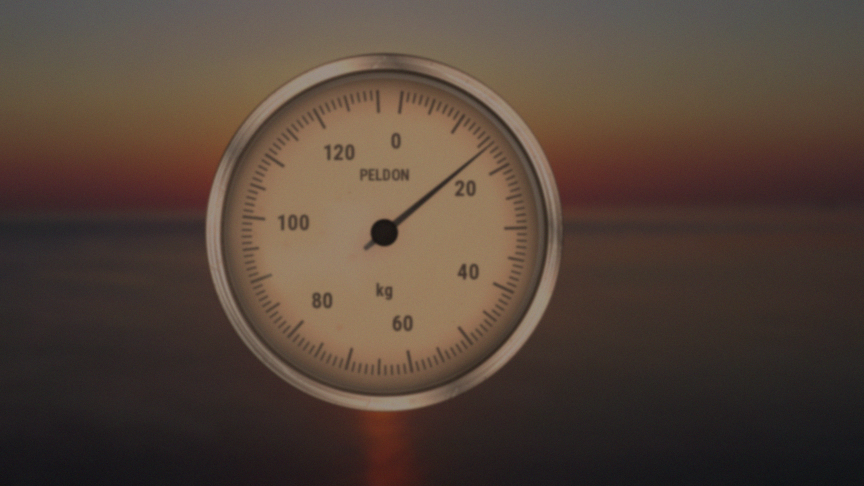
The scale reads 16 kg
